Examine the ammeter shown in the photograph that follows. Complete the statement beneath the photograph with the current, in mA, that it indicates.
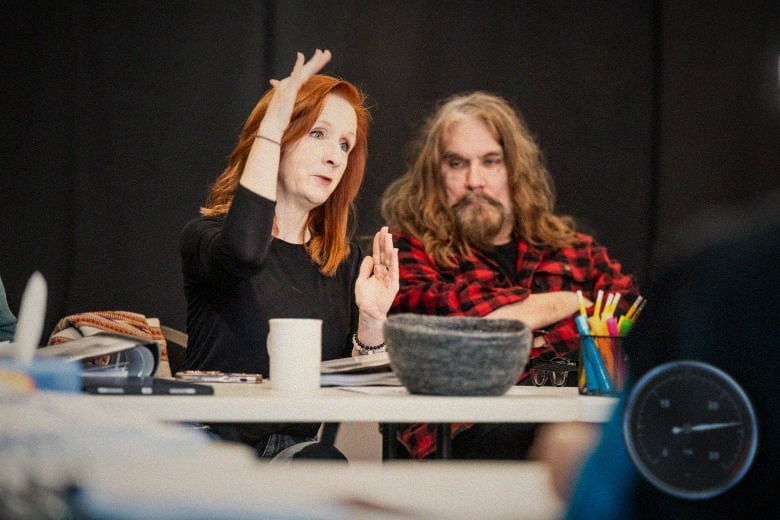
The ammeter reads 24 mA
